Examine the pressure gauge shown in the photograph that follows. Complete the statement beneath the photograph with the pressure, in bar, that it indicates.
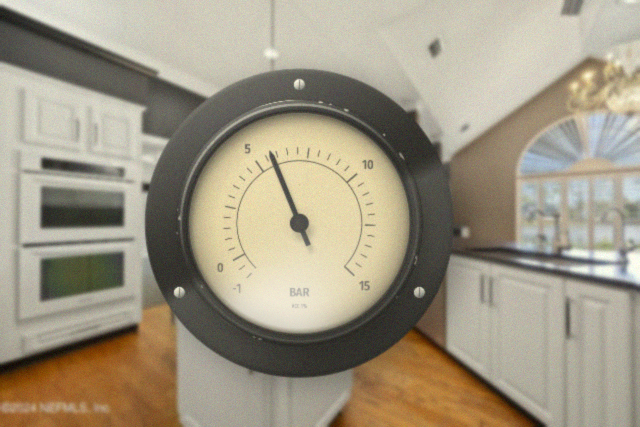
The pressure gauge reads 5.75 bar
